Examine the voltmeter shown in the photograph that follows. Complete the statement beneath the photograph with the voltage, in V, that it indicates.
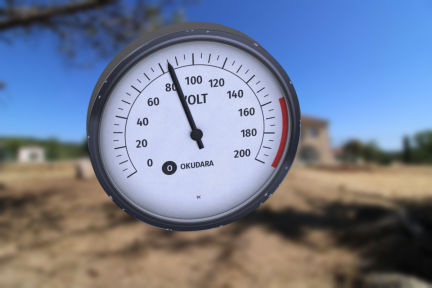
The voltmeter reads 85 V
